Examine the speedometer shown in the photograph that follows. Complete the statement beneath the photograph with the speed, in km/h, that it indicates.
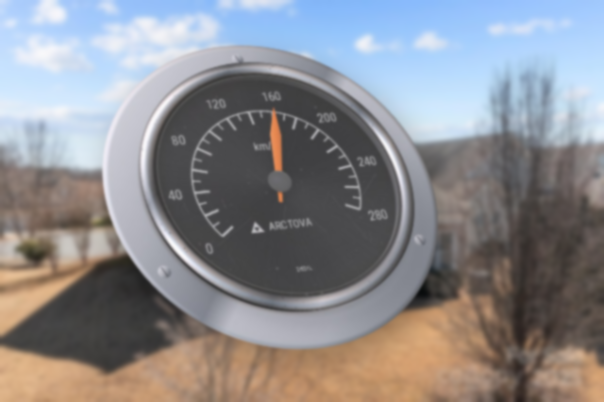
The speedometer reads 160 km/h
